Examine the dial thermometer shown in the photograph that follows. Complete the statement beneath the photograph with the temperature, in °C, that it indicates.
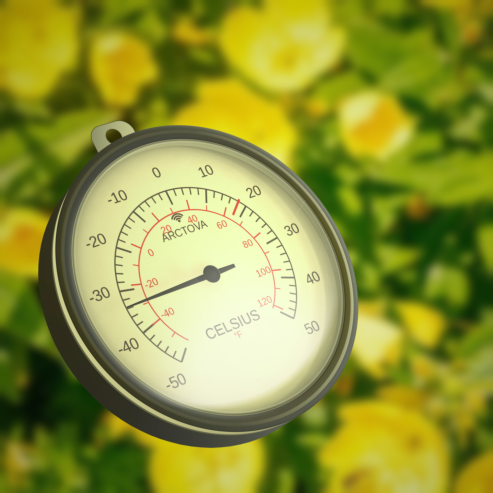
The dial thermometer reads -34 °C
